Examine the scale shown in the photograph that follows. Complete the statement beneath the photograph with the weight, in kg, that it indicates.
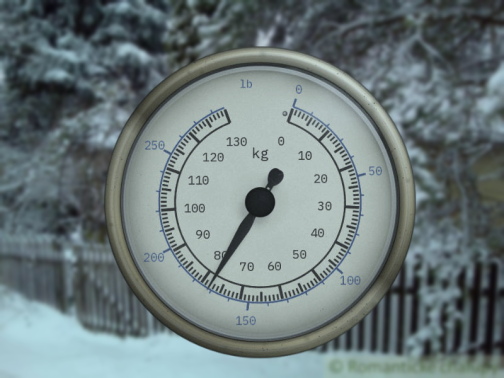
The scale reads 78 kg
